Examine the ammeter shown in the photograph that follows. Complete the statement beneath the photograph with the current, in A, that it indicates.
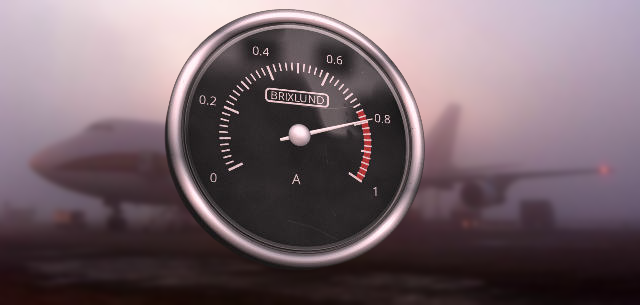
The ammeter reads 0.8 A
